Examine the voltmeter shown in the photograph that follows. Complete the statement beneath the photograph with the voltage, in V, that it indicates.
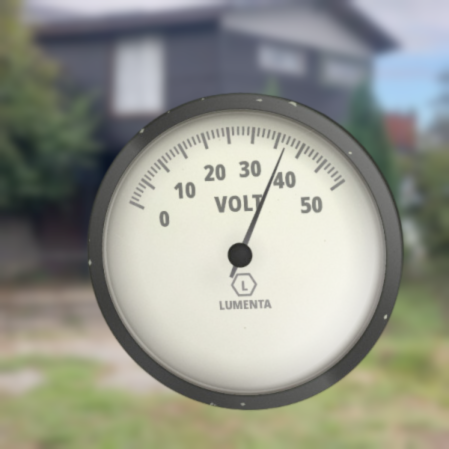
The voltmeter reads 37 V
